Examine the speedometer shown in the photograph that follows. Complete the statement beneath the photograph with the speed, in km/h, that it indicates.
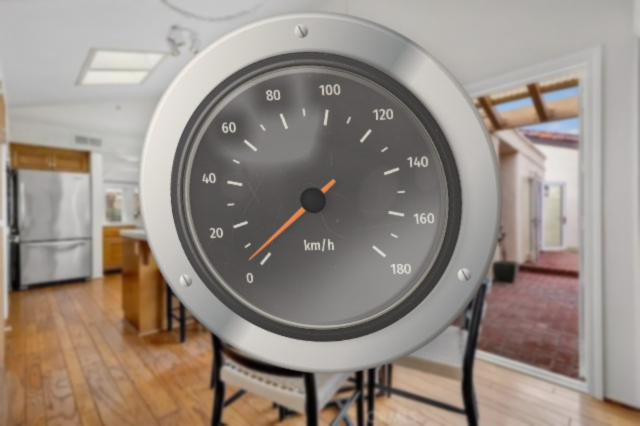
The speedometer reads 5 km/h
